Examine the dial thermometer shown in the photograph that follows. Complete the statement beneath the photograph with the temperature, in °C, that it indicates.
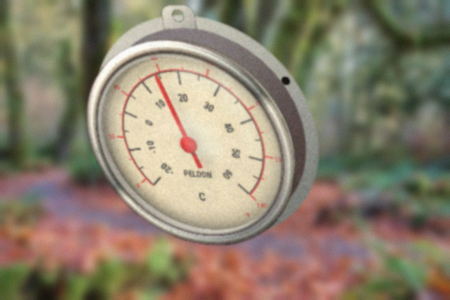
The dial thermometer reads 15 °C
